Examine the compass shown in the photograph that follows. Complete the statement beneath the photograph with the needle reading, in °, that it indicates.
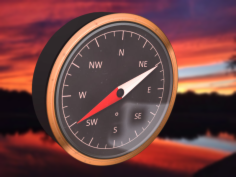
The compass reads 240 °
